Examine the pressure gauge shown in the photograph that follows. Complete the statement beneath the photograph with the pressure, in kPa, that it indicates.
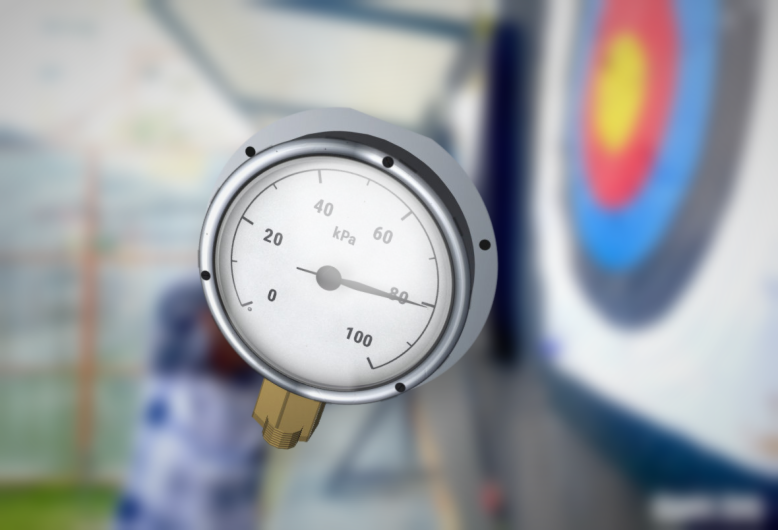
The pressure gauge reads 80 kPa
